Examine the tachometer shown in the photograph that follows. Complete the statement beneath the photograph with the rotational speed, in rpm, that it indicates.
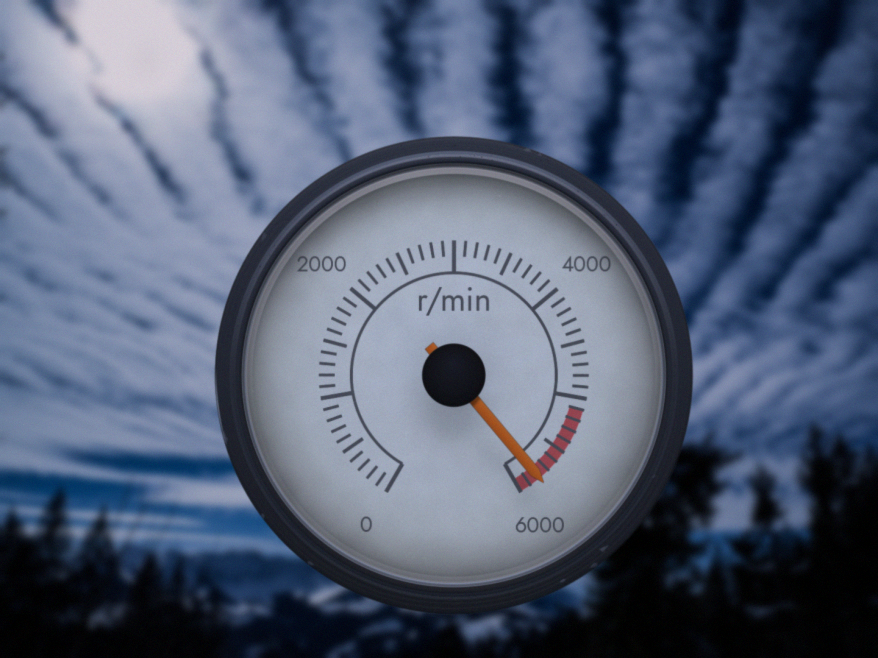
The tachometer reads 5800 rpm
